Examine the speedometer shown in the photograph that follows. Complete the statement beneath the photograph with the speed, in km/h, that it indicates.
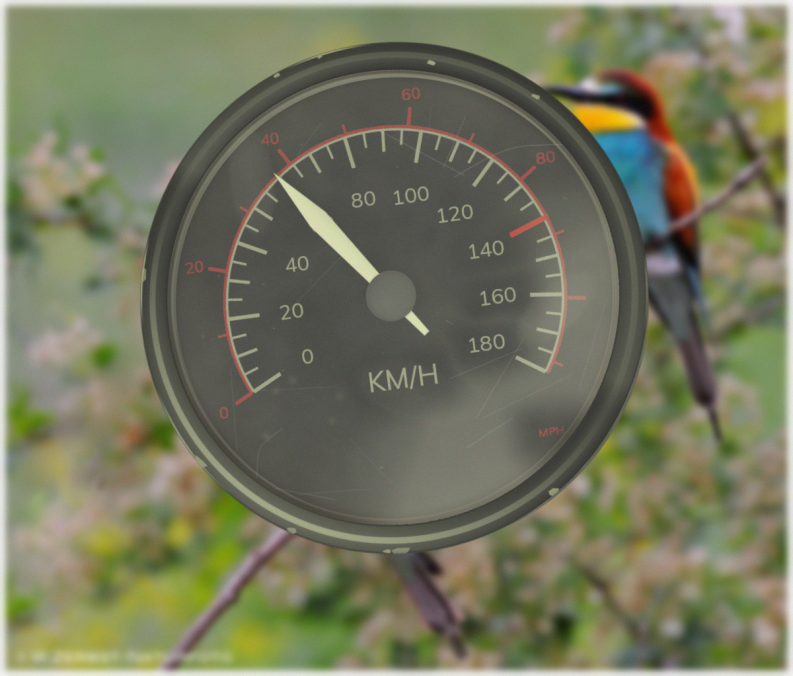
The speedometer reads 60 km/h
